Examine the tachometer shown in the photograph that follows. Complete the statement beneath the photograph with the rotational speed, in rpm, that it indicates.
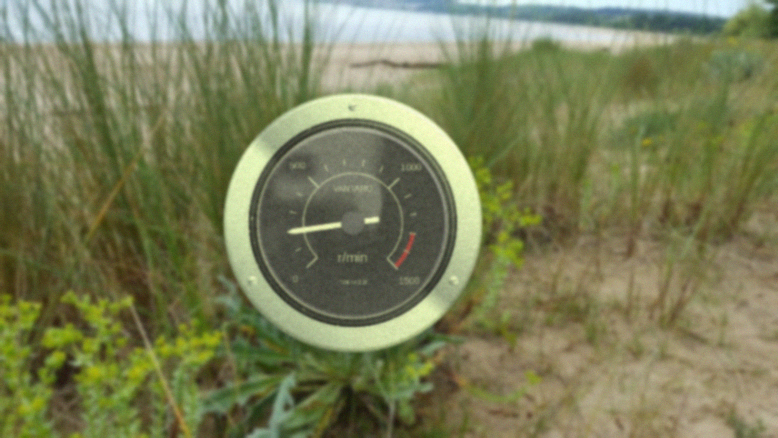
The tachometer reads 200 rpm
